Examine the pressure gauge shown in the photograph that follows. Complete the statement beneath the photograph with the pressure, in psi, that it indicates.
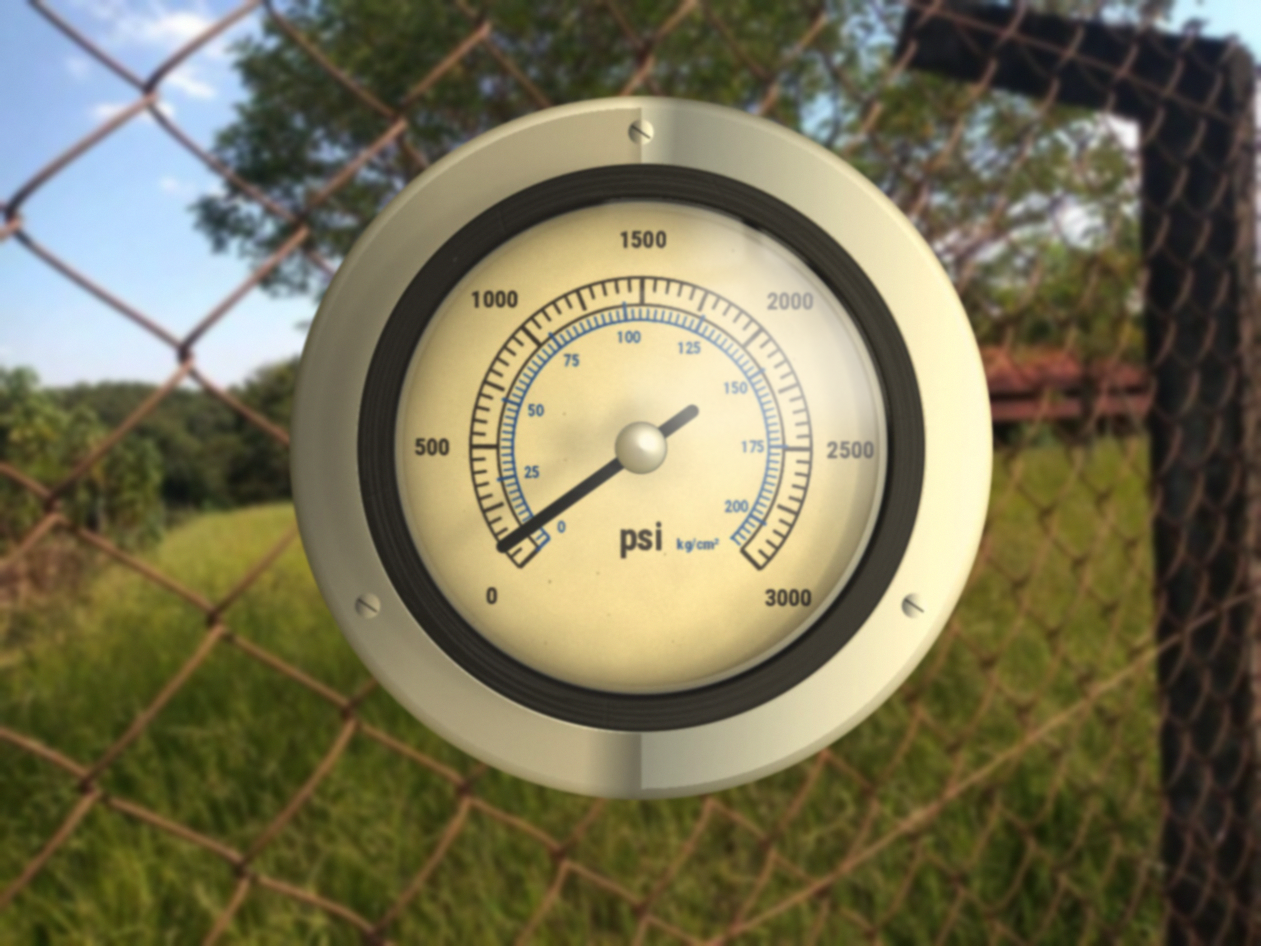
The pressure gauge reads 100 psi
